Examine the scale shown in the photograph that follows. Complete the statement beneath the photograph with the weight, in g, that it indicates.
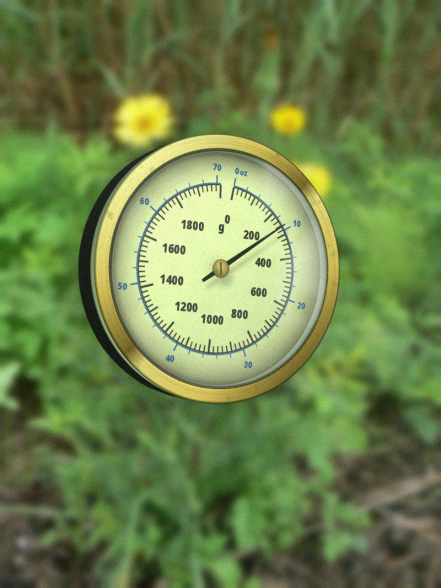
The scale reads 260 g
